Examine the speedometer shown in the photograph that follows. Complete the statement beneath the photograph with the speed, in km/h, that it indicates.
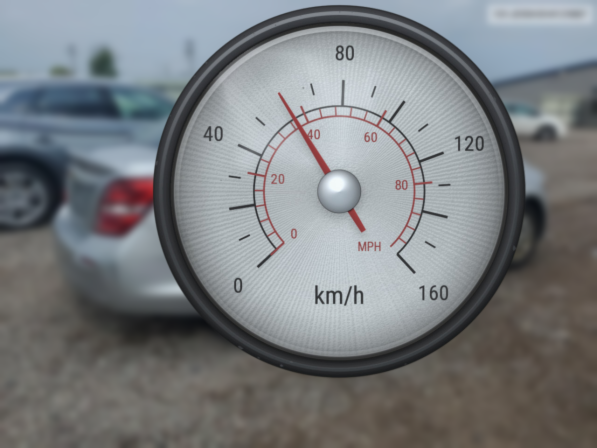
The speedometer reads 60 km/h
